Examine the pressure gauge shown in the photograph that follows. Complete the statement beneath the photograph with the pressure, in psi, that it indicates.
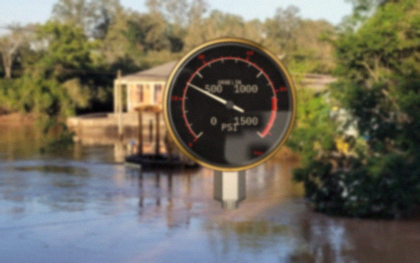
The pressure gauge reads 400 psi
